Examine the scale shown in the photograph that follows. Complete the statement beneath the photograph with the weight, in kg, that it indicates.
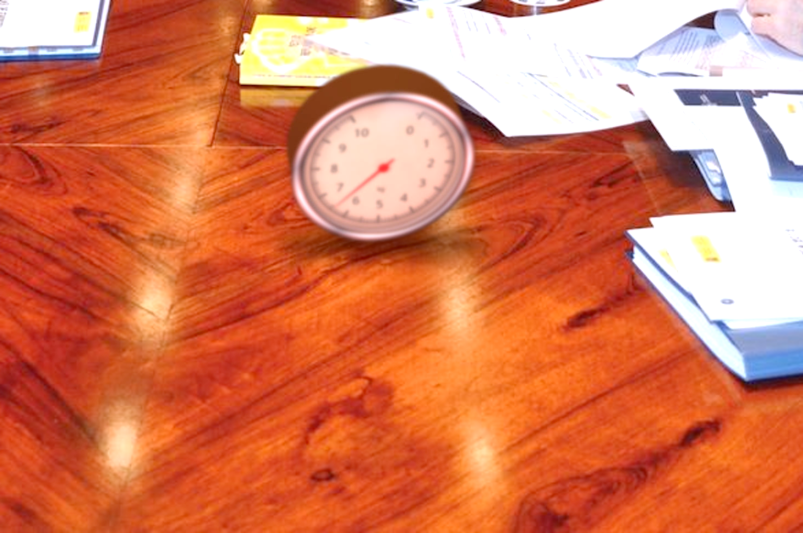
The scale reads 6.5 kg
